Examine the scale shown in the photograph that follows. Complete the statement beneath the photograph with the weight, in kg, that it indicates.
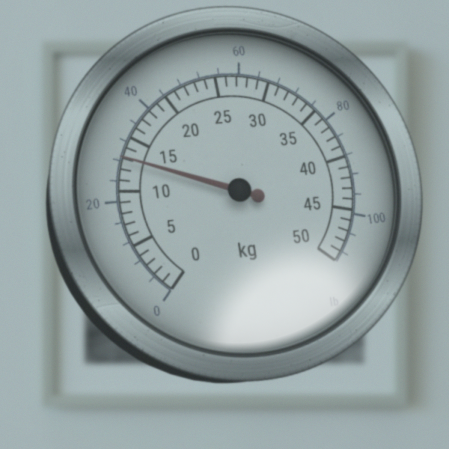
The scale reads 13 kg
